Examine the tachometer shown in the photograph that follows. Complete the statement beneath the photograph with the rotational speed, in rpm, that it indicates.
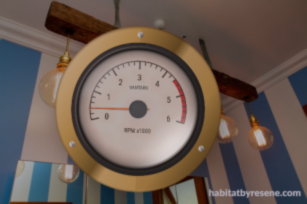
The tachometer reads 400 rpm
